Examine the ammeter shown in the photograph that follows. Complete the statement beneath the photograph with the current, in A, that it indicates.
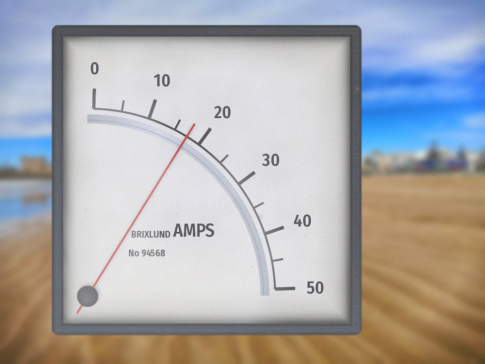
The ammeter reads 17.5 A
